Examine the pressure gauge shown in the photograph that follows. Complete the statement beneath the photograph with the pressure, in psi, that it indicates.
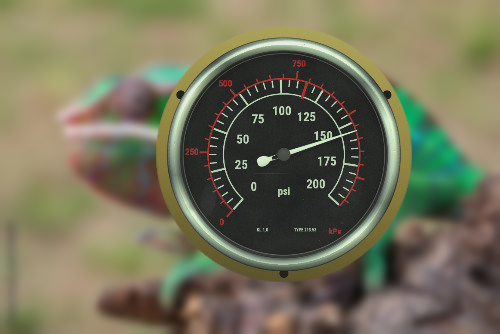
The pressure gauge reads 155 psi
